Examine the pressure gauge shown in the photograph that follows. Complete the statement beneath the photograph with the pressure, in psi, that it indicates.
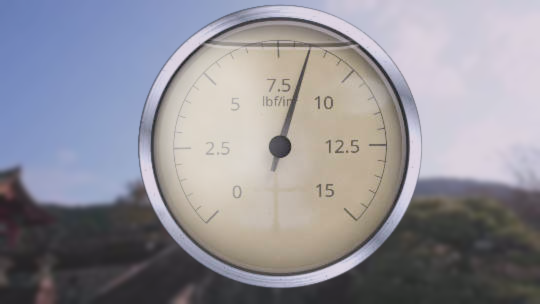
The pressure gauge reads 8.5 psi
